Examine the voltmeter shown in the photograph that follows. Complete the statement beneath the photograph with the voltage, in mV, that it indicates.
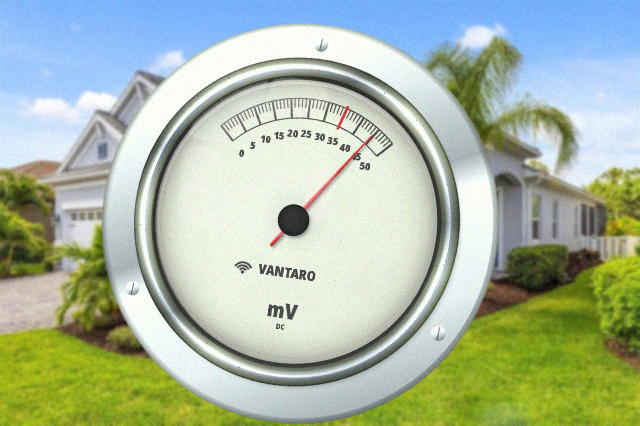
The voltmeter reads 45 mV
